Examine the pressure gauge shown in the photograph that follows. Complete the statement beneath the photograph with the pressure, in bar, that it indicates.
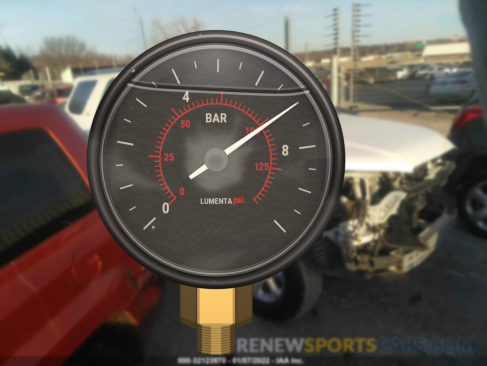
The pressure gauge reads 7 bar
